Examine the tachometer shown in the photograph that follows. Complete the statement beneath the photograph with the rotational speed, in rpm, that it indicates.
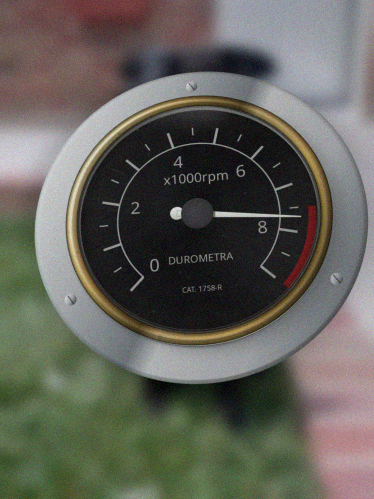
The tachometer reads 7750 rpm
